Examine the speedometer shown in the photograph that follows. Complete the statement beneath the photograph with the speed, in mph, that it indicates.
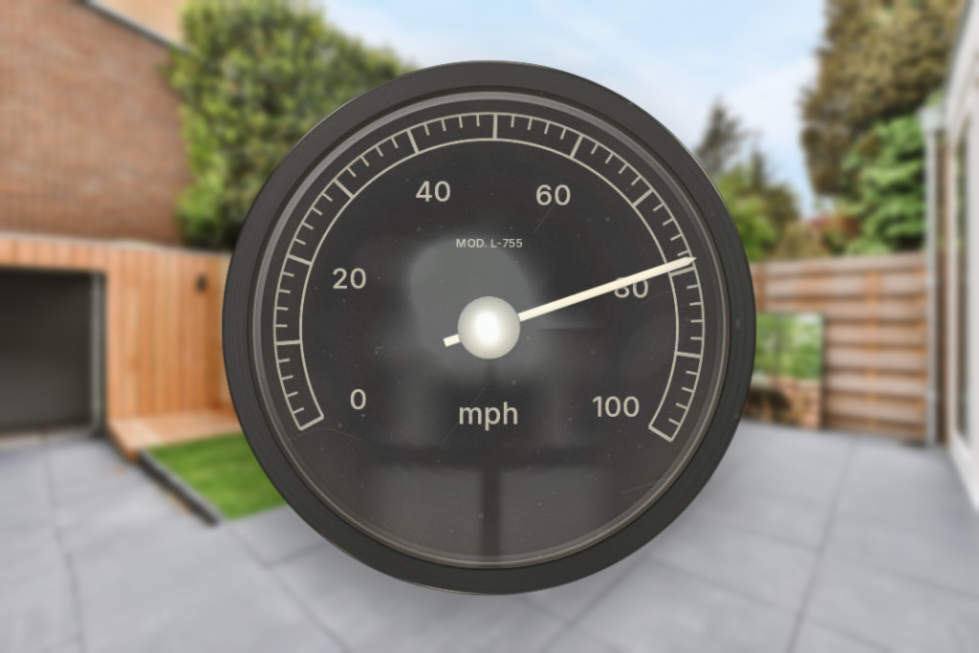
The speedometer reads 79 mph
